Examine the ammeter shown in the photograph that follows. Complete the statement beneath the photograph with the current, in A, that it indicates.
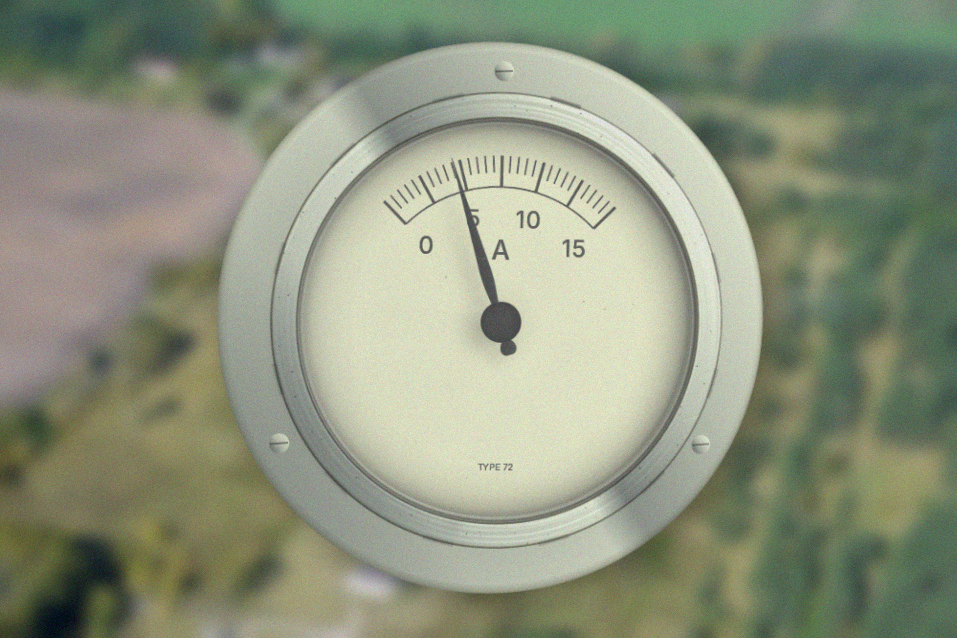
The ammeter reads 4.5 A
